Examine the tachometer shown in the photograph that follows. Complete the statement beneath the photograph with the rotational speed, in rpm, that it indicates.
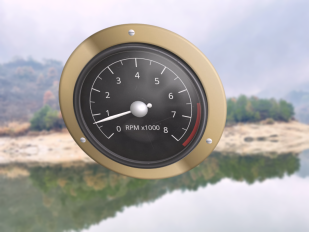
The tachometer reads 750 rpm
